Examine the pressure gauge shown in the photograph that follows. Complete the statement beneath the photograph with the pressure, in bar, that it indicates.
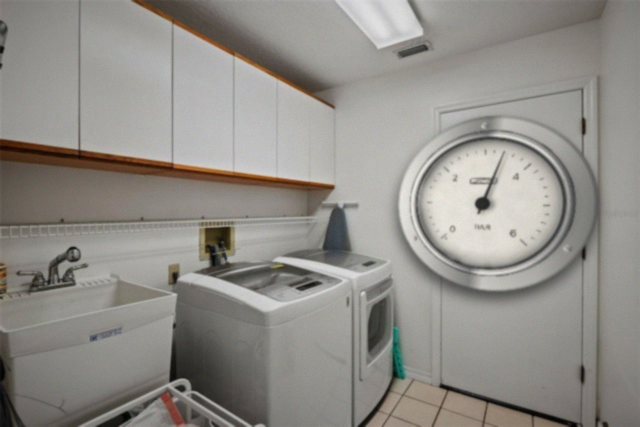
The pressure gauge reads 3.4 bar
